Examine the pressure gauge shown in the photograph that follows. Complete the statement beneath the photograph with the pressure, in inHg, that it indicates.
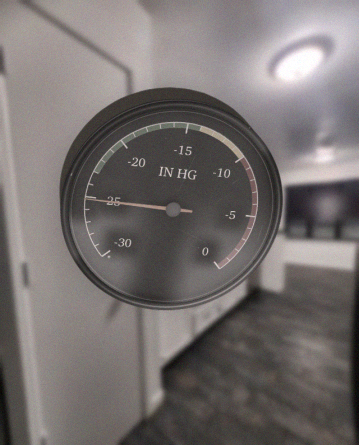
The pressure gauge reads -25 inHg
